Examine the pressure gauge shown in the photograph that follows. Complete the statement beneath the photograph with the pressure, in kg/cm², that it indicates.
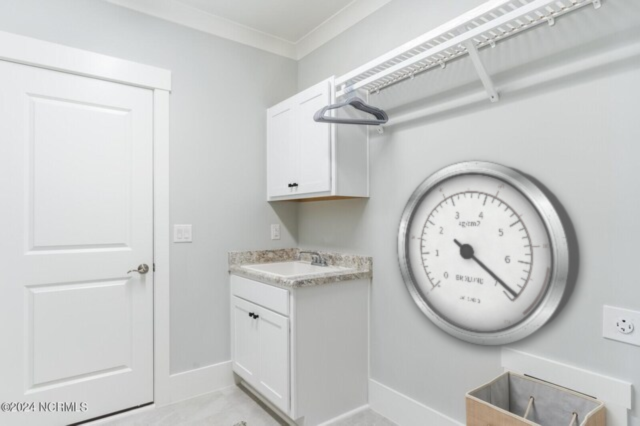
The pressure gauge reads 6.8 kg/cm²
